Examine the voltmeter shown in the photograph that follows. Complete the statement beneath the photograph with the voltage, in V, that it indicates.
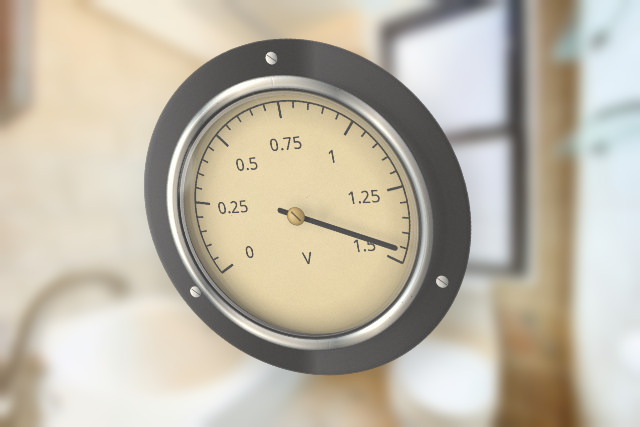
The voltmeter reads 1.45 V
